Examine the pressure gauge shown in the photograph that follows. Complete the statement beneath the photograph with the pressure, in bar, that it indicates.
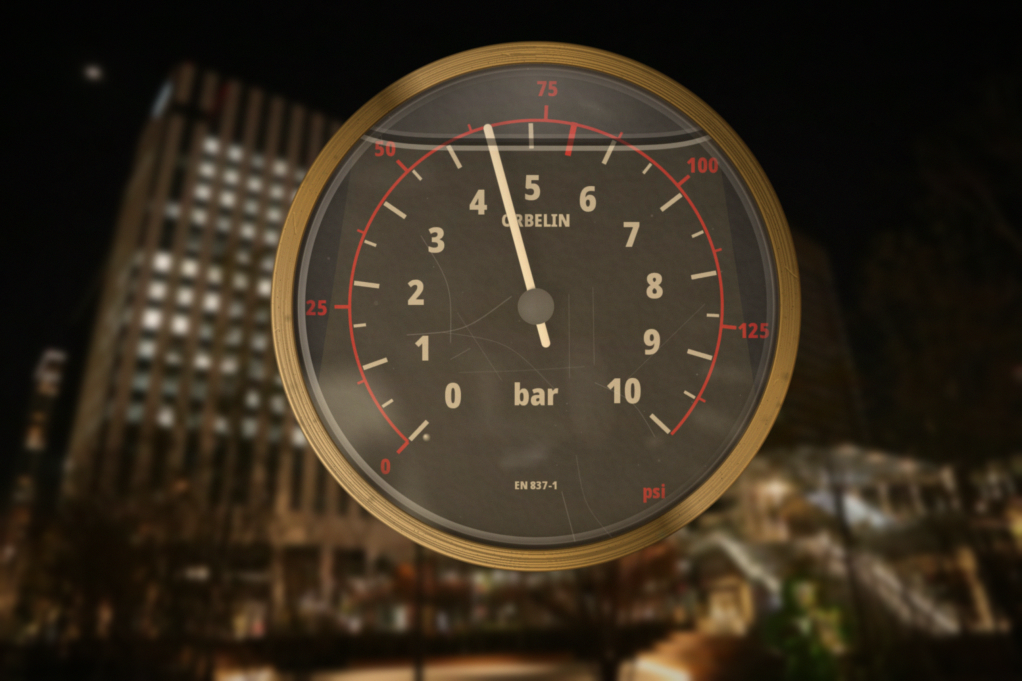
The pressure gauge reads 4.5 bar
